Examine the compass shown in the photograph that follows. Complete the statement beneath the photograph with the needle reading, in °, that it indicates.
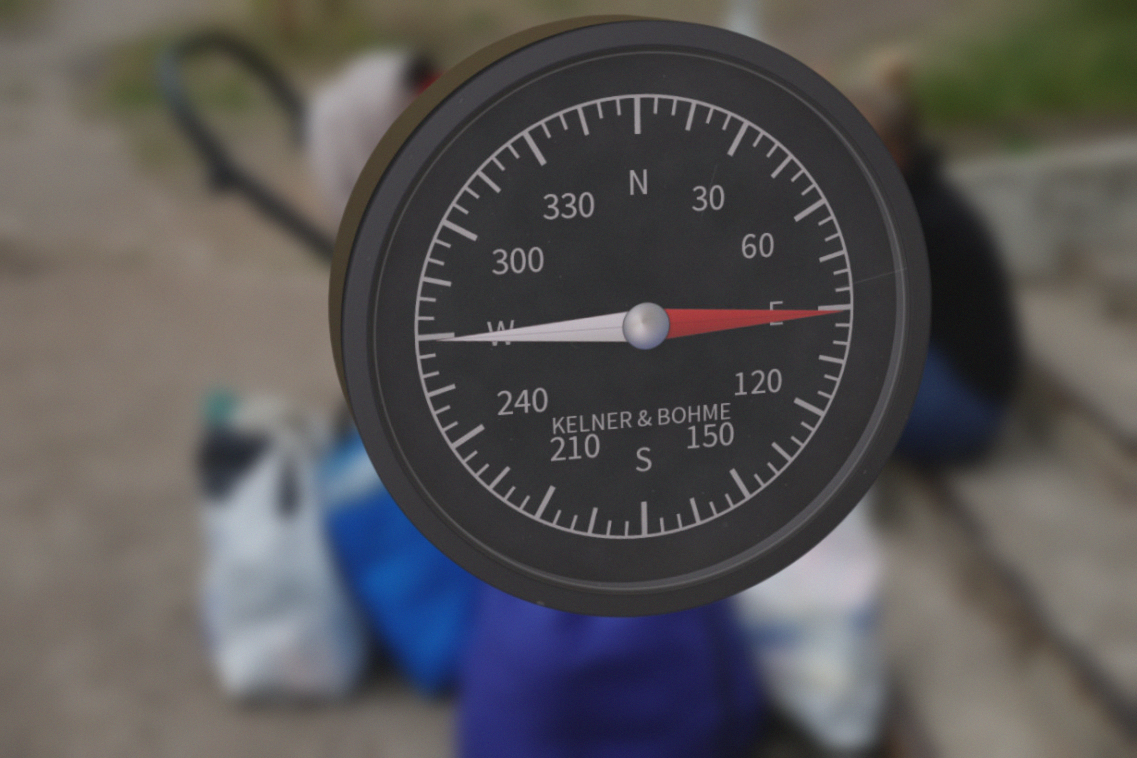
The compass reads 90 °
